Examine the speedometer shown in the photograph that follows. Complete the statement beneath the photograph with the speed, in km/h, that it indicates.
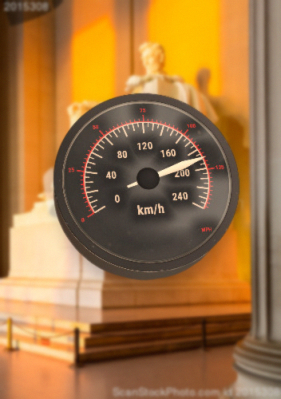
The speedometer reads 190 km/h
